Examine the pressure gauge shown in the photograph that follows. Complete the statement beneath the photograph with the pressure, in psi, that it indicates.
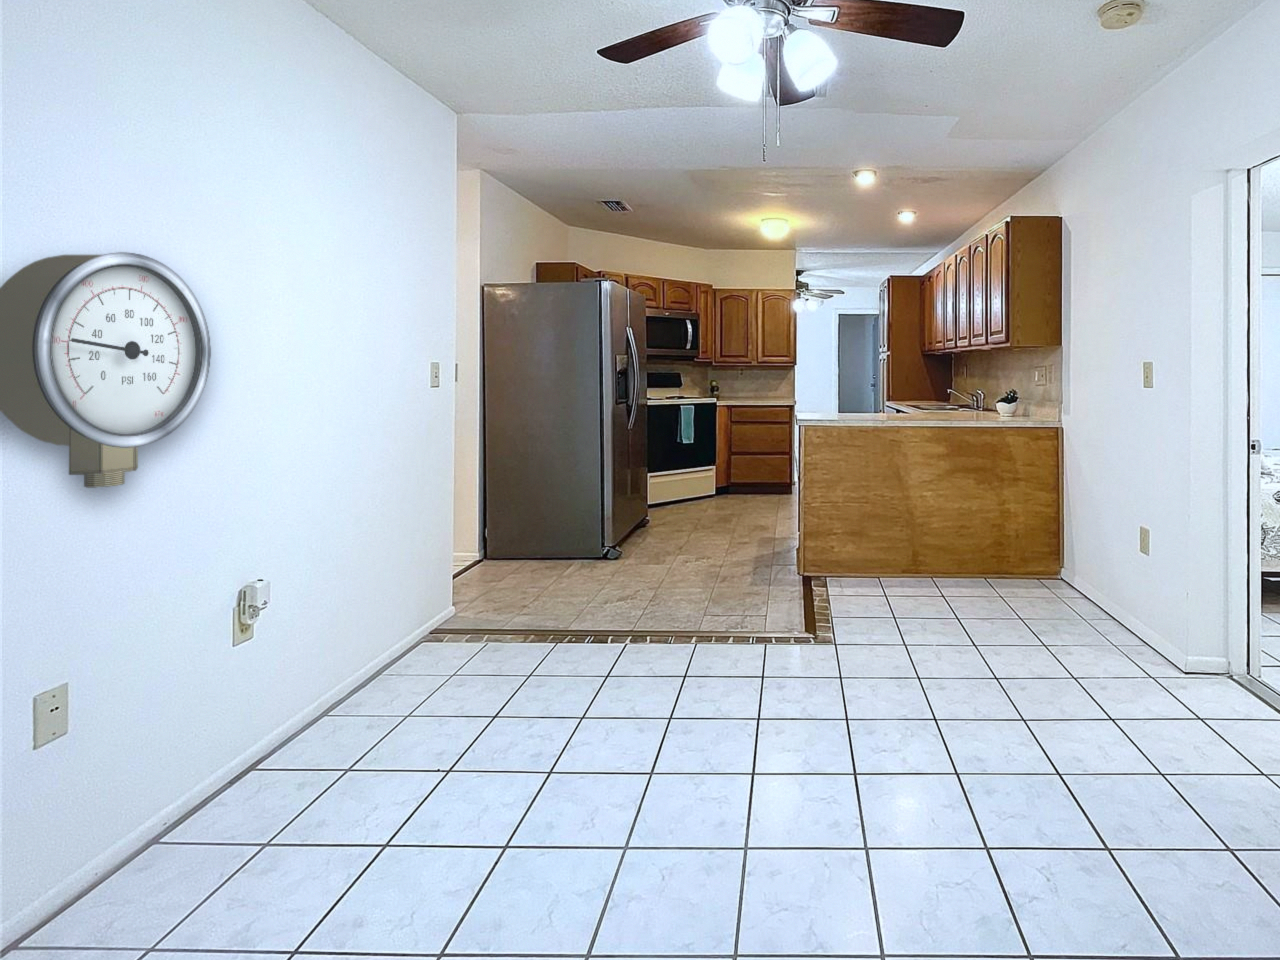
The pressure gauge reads 30 psi
